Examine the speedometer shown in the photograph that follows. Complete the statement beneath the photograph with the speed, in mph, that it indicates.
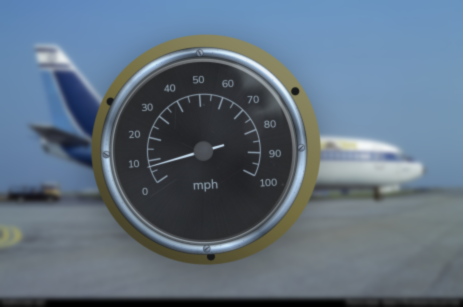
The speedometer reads 7.5 mph
